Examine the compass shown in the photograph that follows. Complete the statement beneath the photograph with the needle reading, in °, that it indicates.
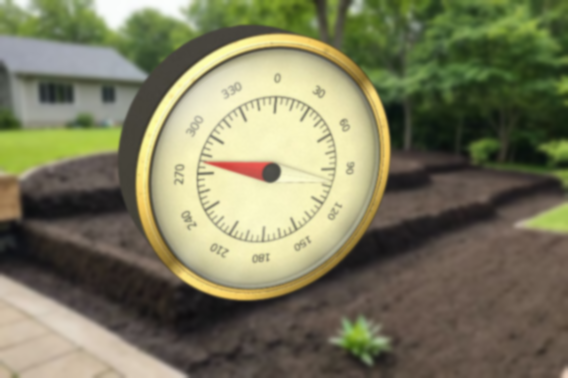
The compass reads 280 °
